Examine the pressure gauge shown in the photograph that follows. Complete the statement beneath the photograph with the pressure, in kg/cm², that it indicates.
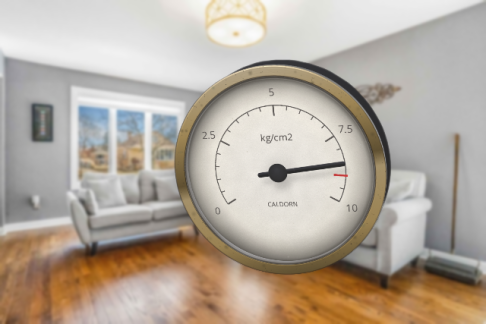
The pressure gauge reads 8.5 kg/cm²
